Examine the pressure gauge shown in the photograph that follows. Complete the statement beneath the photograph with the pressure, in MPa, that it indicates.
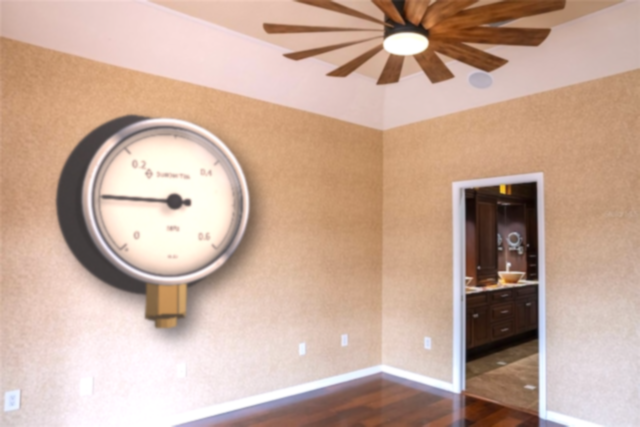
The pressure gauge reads 0.1 MPa
